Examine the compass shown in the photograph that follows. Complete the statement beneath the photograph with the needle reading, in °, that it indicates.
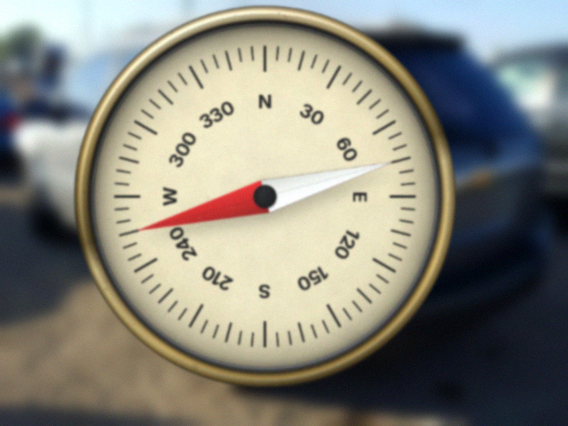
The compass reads 255 °
